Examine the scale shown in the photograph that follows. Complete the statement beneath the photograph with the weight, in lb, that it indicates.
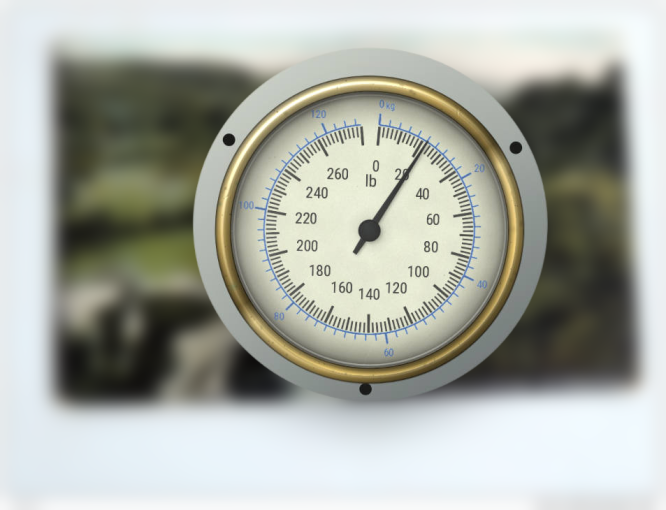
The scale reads 22 lb
